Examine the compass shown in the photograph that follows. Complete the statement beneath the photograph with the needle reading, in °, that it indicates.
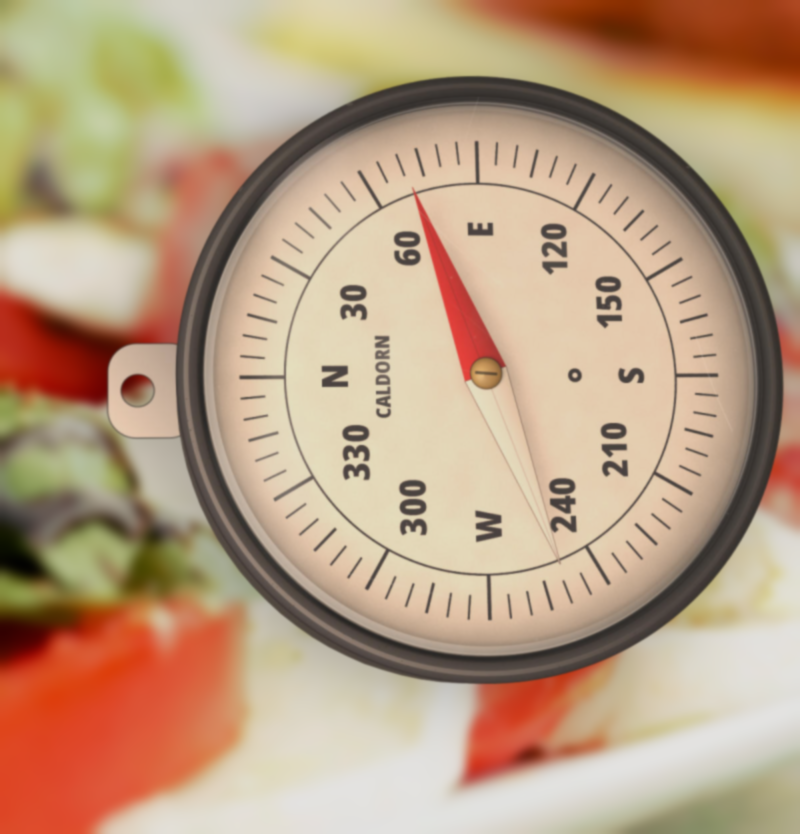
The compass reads 70 °
